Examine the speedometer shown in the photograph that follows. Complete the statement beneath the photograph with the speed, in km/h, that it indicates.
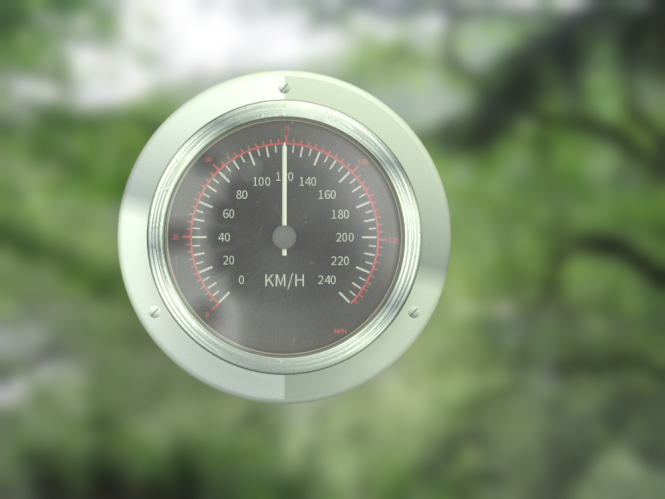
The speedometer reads 120 km/h
